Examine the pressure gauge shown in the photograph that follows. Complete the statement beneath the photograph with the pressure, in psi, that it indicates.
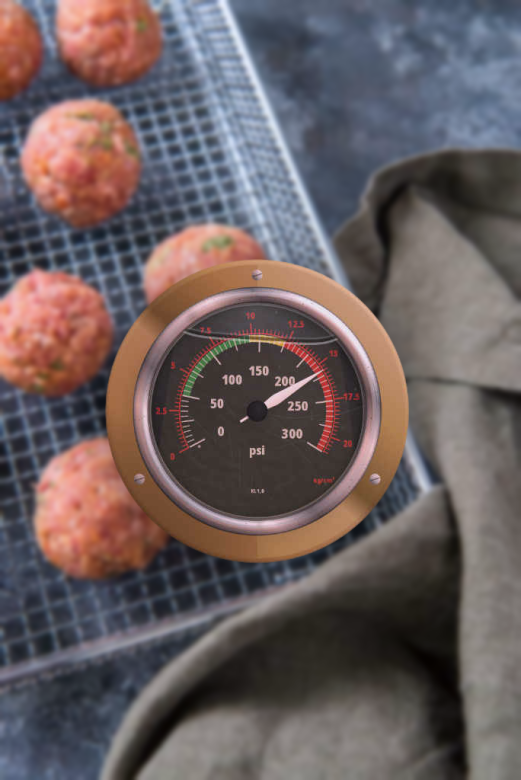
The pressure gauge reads 220 psi
